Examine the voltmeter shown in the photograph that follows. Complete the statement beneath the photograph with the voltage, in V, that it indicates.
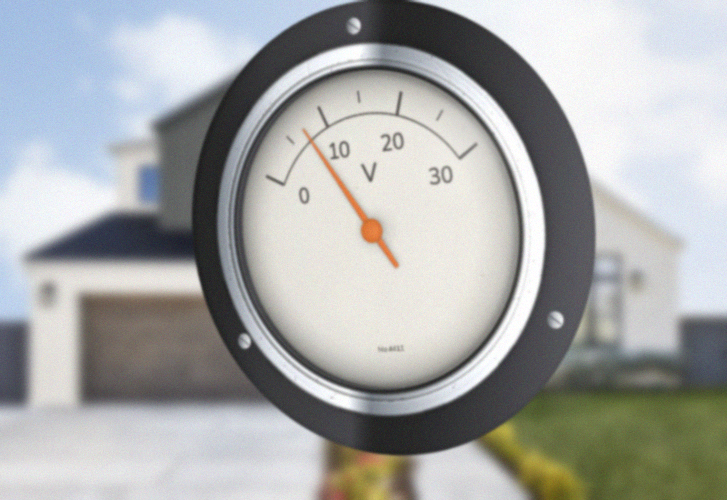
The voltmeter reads 7.5 V
